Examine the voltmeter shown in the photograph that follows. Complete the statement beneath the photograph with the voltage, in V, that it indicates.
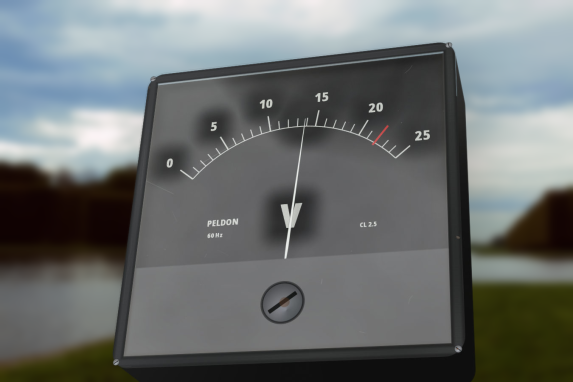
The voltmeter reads 14 V
